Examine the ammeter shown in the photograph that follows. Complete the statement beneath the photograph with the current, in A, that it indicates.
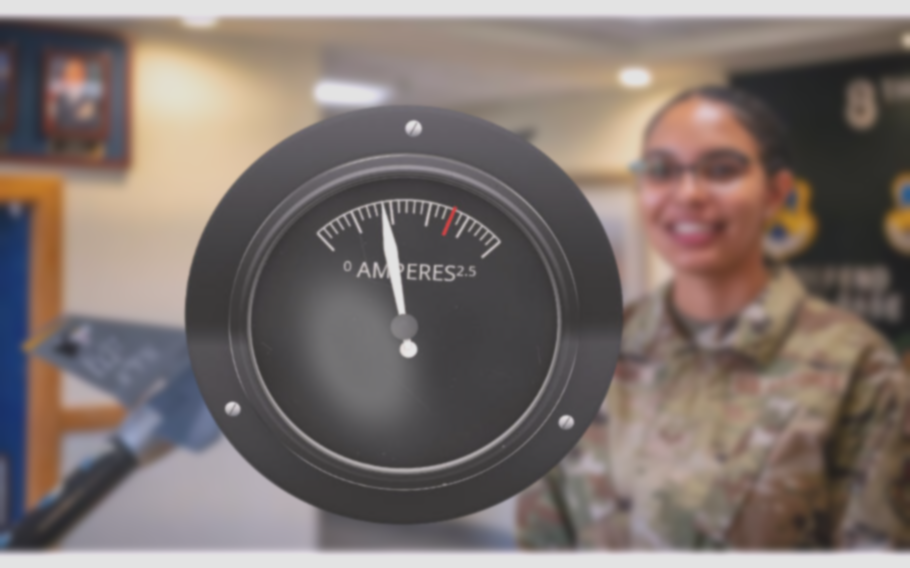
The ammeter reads 0.9 A
